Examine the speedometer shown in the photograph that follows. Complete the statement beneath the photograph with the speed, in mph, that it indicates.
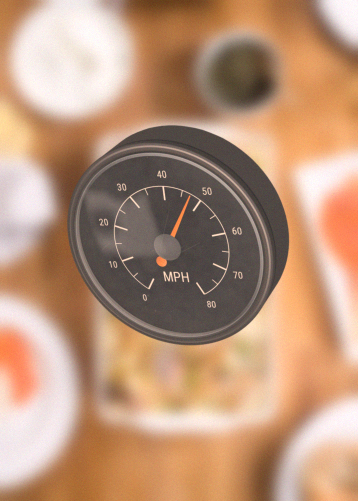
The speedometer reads 47.5 mph
